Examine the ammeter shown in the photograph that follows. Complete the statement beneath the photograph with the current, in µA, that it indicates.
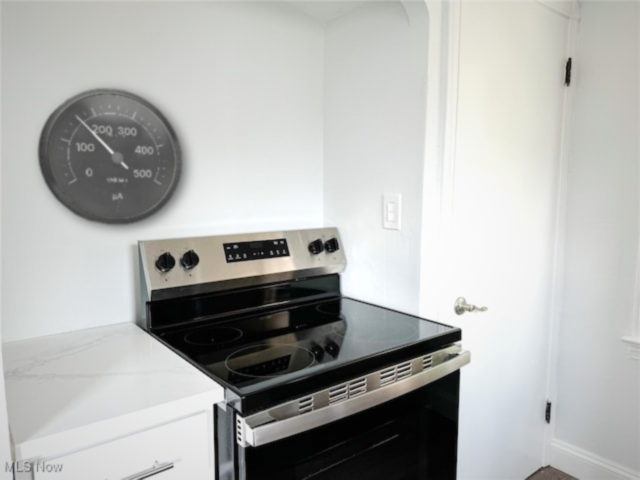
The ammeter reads 160 µA
